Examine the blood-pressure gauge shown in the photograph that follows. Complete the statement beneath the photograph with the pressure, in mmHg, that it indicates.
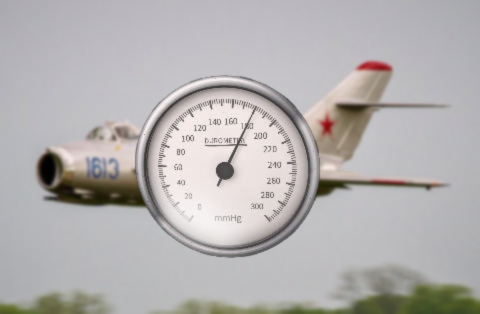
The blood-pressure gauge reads 180 mmHg
